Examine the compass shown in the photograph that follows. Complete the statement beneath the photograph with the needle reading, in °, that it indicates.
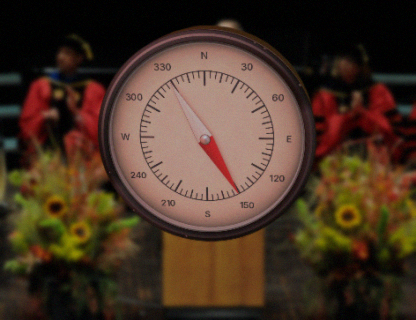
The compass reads 150 °
